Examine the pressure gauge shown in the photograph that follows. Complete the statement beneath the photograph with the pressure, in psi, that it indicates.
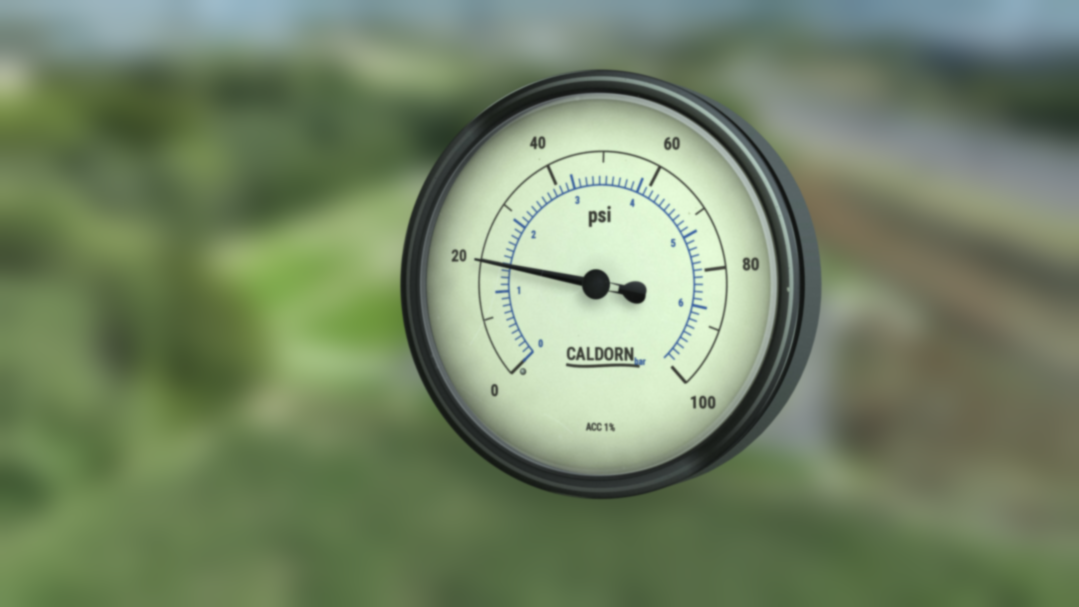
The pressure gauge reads 20 psi
